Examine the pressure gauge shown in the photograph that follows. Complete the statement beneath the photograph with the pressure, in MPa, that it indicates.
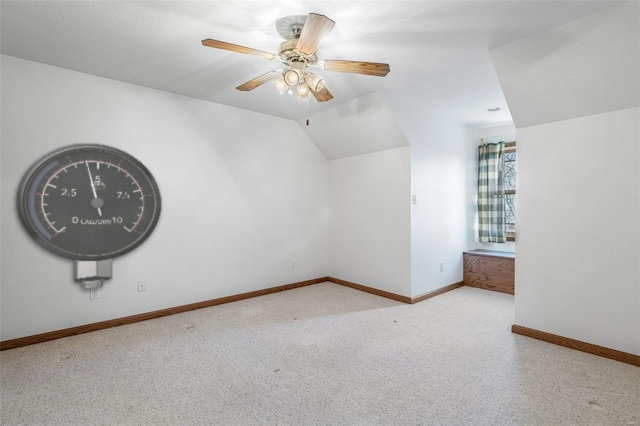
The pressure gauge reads 4.5 MPa
